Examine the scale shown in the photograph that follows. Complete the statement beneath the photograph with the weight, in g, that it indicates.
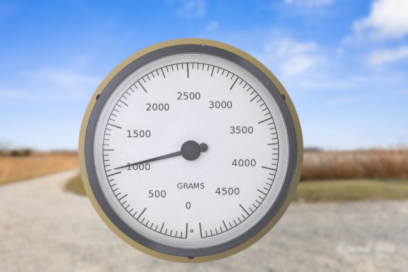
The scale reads 1050 g
